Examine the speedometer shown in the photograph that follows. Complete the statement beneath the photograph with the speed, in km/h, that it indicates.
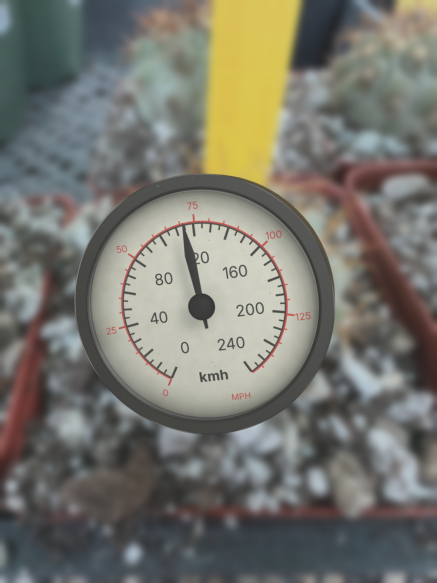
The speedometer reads 115 km/h
